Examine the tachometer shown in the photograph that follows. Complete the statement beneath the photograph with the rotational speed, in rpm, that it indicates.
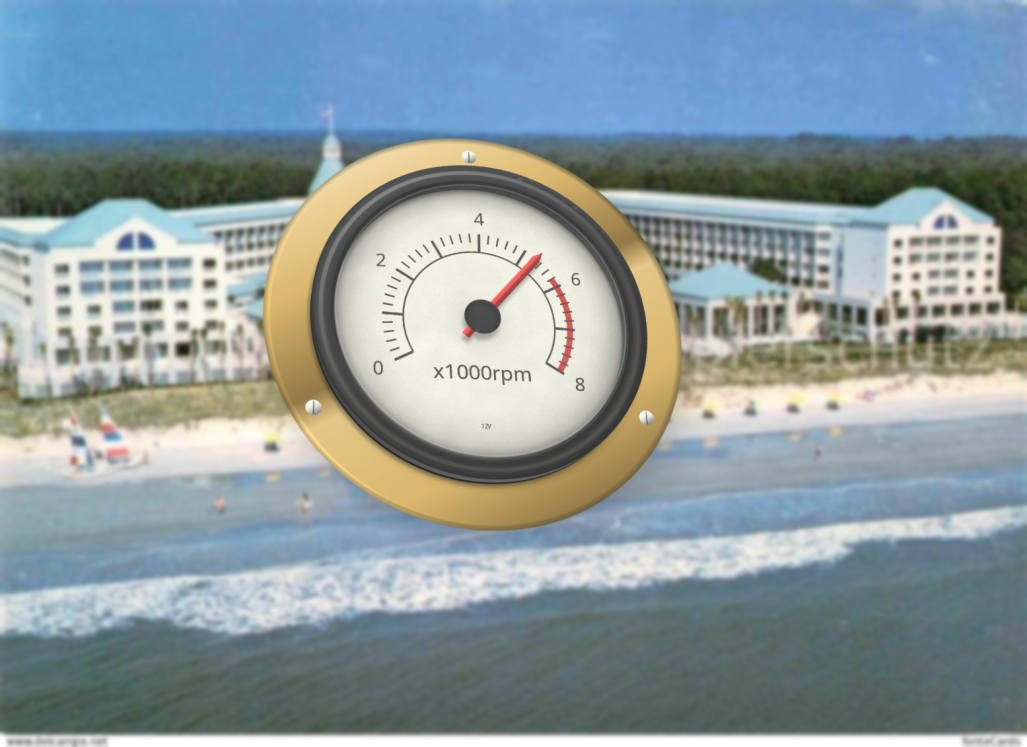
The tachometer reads 5300 rpm
